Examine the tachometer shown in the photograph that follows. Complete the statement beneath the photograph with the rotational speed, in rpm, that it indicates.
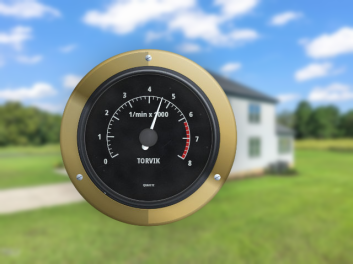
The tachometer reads 4600 rpm
